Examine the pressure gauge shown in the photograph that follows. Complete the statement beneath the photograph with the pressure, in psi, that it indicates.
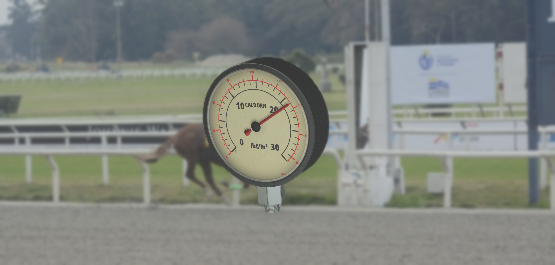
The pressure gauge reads 21 psi
